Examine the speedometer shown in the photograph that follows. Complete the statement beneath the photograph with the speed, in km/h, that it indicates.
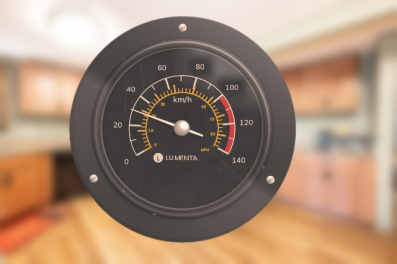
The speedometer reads 30 km/h
